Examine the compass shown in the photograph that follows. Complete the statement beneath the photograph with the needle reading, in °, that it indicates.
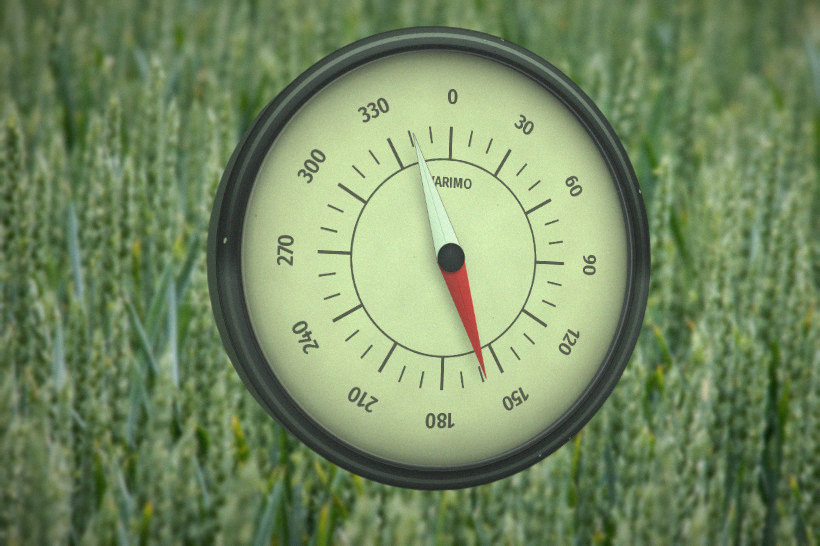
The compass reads 160 °
